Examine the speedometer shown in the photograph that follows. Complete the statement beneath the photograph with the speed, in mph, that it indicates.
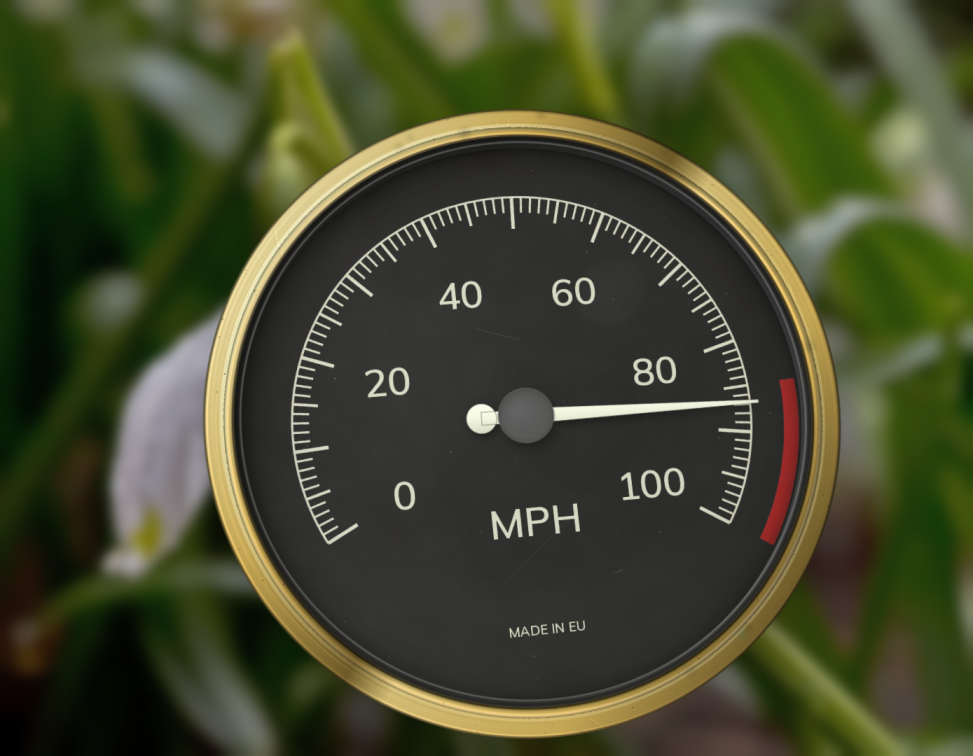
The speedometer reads 87 mph
